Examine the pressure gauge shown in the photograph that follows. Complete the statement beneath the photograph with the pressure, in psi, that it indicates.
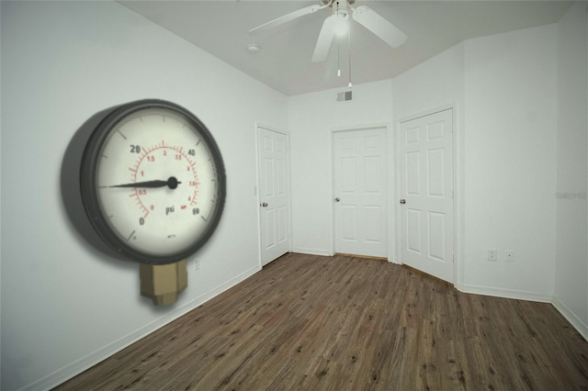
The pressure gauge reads 10 psi
